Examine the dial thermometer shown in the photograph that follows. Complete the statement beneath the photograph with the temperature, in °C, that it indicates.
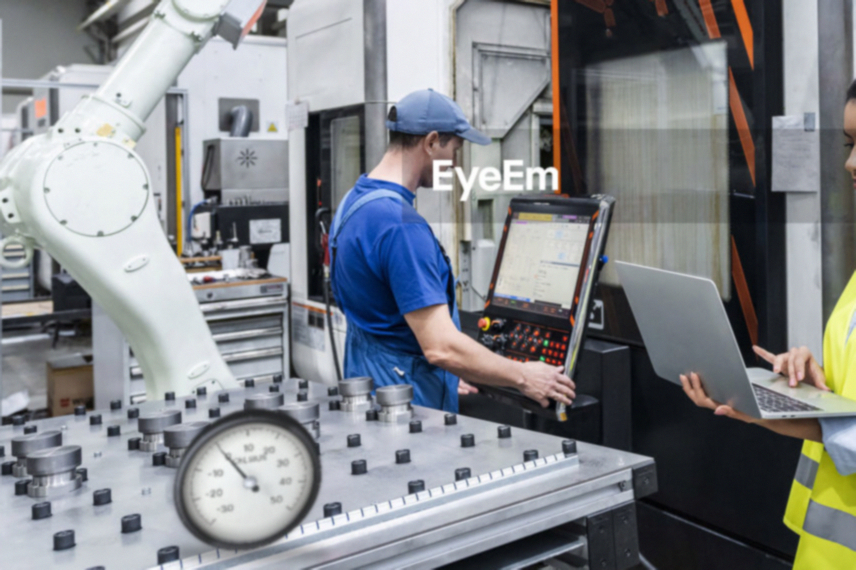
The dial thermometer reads 0 °C
